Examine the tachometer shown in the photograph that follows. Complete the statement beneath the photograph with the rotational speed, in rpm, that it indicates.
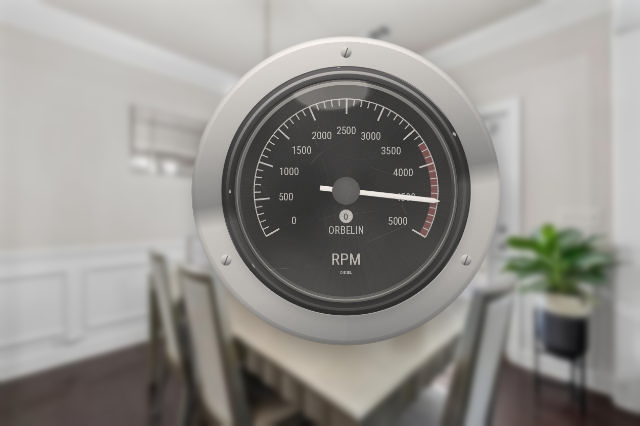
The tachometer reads 4500 rpm
